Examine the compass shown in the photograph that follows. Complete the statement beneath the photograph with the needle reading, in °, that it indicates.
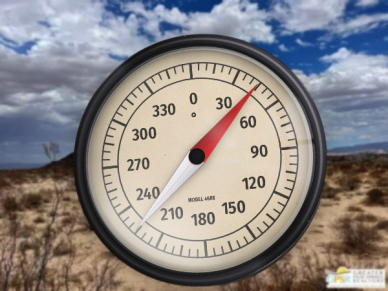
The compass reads 45 °
